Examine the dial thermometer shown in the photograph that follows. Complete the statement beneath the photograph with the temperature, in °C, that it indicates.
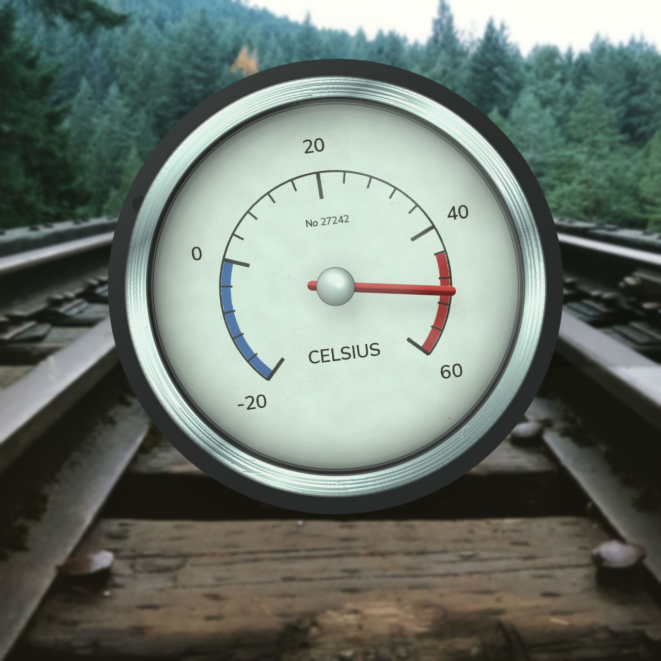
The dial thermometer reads 50 °C
